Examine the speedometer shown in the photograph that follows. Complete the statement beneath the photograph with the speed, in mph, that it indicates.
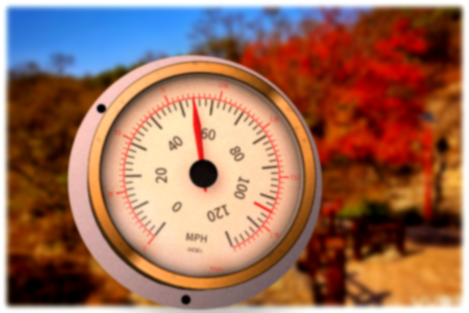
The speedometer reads 54 mph
